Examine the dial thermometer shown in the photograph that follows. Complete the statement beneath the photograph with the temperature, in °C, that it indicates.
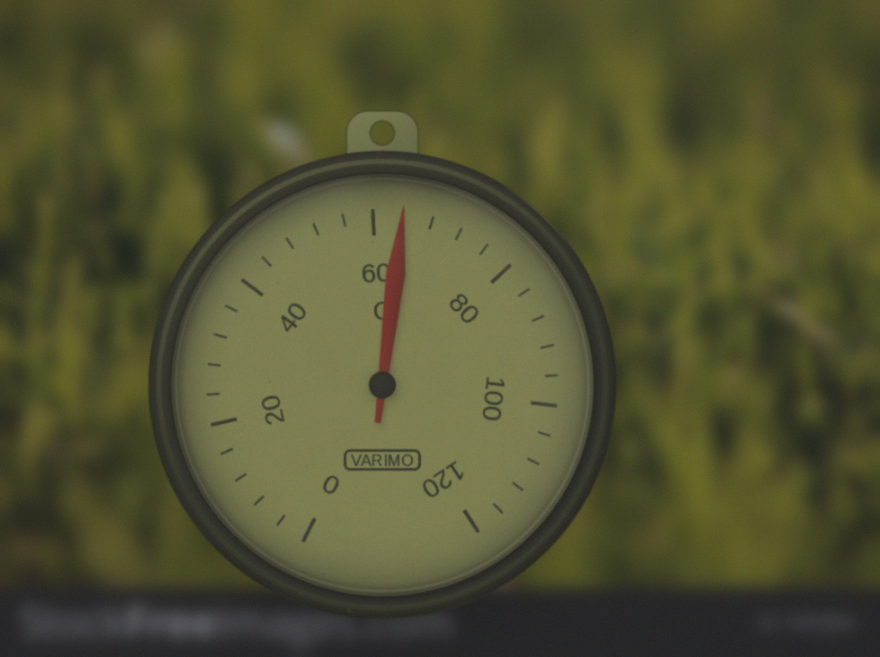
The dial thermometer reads 64 °C
